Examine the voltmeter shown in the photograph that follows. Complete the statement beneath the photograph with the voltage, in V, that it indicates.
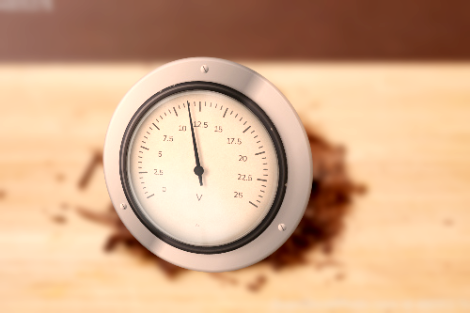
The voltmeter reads 11.5 V
